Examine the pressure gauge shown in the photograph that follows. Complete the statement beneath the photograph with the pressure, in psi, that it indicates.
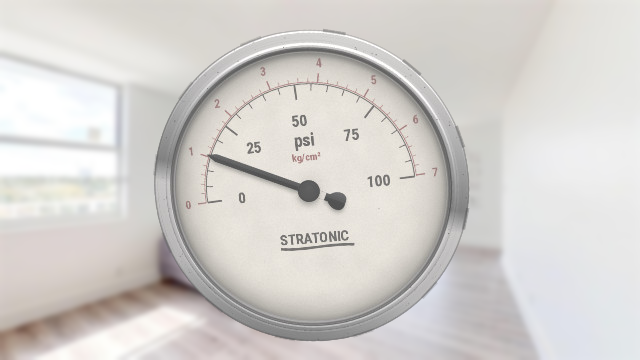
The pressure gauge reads 15 psi
